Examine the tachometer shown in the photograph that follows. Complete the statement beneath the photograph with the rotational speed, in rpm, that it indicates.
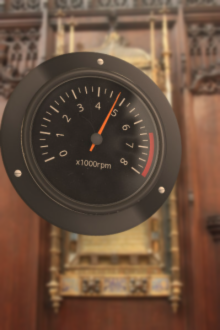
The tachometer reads 4750 rpm
